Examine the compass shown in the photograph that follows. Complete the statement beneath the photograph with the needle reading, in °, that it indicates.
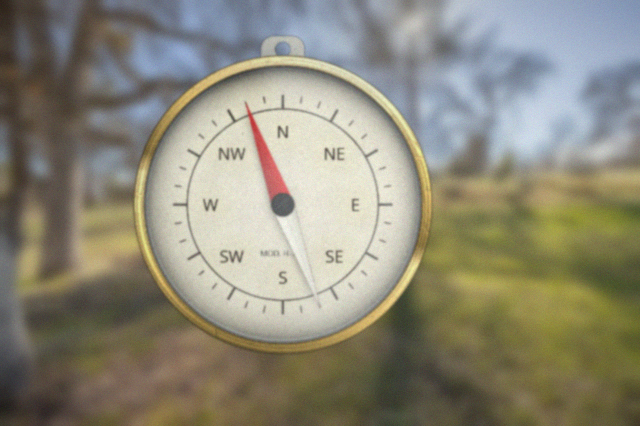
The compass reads 340 °
